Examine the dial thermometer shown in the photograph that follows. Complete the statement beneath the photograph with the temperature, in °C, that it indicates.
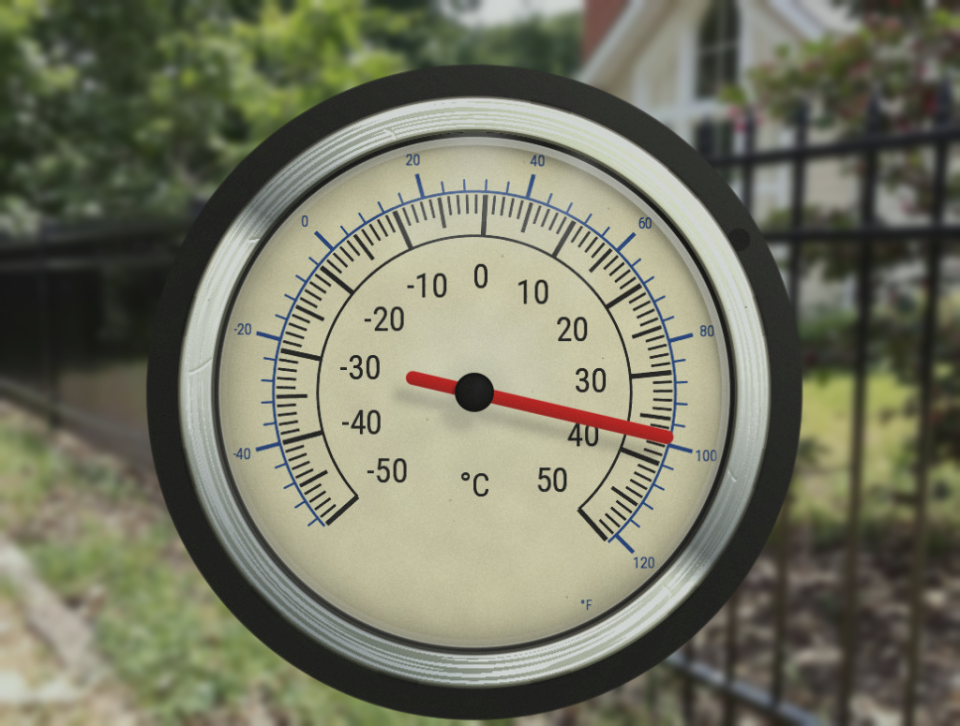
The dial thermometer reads 37 °C
